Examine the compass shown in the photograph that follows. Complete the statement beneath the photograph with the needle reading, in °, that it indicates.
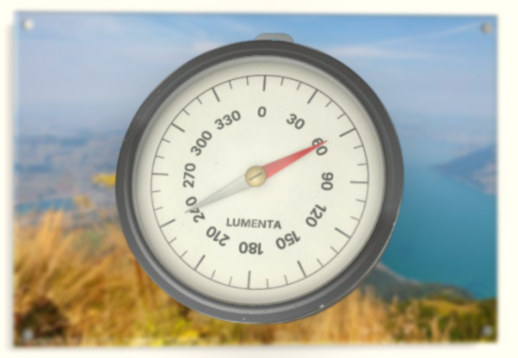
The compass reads 60 °
